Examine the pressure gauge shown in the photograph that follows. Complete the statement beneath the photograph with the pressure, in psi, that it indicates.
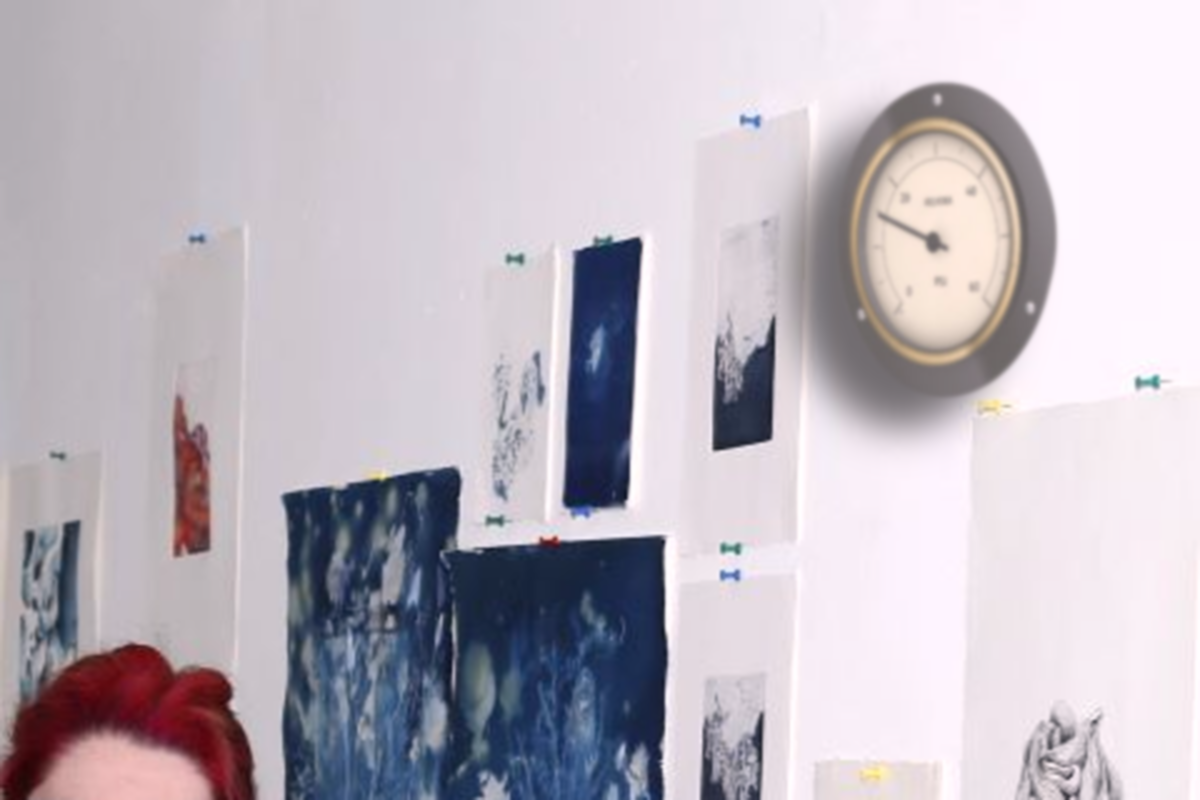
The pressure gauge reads 15 psi
